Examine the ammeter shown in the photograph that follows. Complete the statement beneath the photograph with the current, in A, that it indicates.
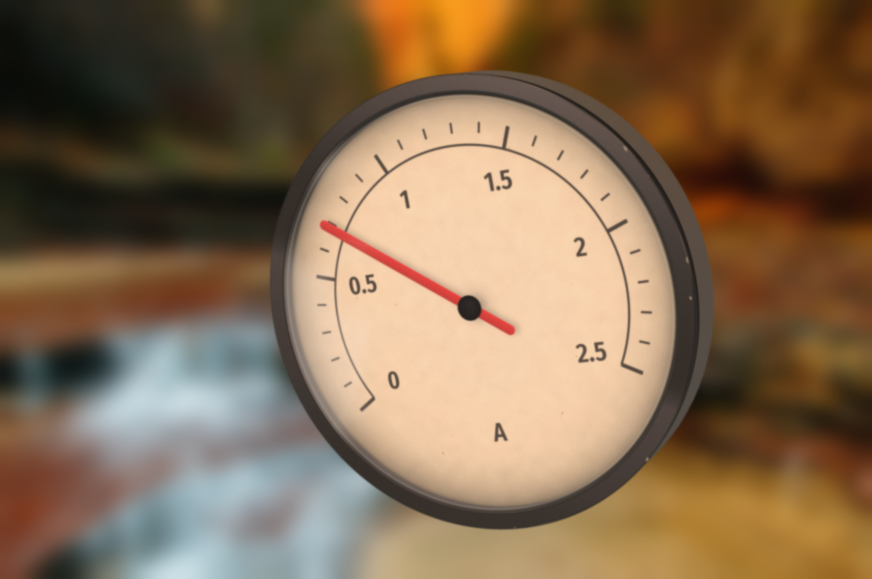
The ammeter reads 0.7 A
